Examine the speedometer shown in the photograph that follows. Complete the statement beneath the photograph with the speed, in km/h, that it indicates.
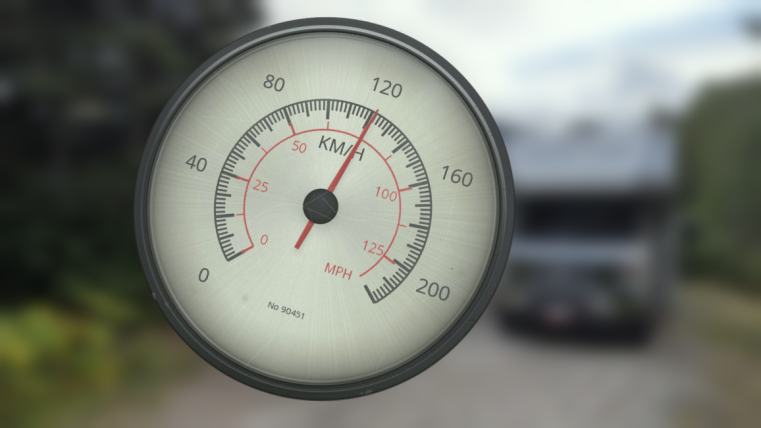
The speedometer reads 122 km/h
